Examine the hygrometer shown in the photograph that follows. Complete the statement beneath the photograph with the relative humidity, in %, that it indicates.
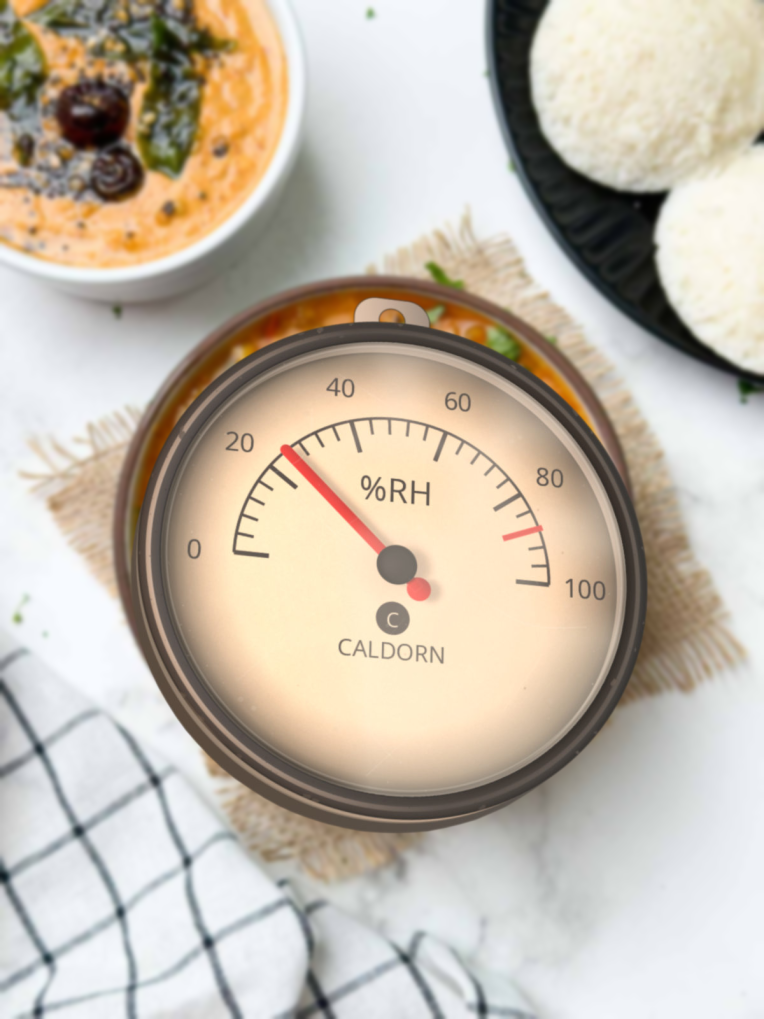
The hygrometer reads 24 %
